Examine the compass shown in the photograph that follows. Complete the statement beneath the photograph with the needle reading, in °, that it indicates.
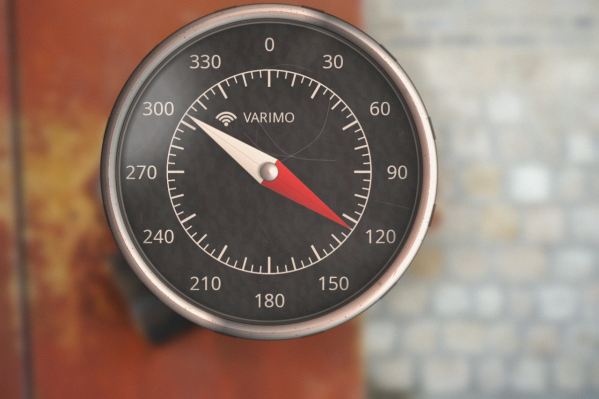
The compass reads 125 °
